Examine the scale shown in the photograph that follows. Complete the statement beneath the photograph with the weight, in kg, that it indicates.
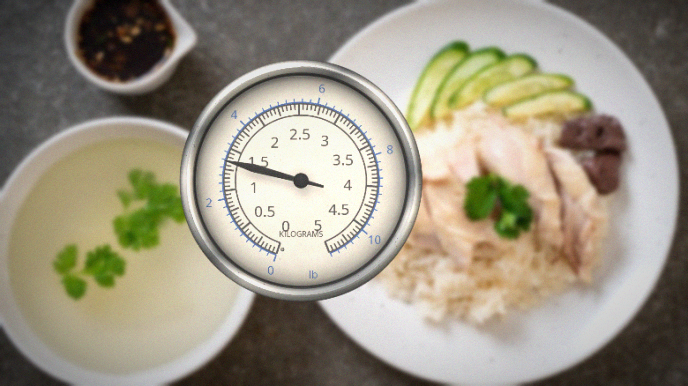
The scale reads 1.35 kg
